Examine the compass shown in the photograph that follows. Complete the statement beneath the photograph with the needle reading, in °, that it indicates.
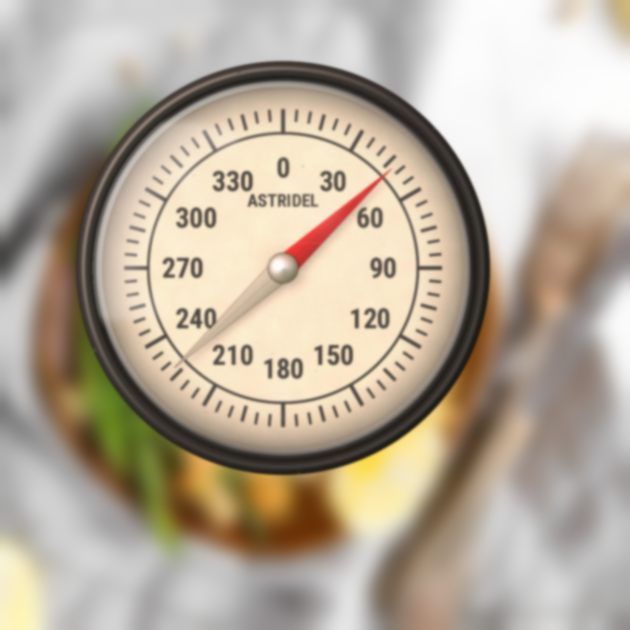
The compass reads 47.5 °
